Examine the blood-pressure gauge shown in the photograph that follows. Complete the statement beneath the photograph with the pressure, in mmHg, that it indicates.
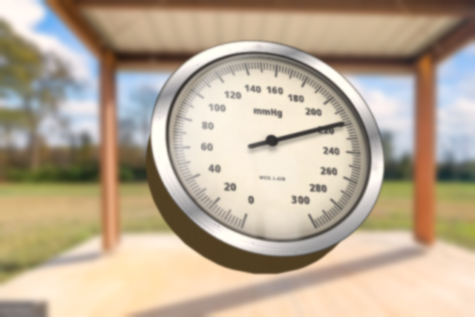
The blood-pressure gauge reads 220 mmHg
